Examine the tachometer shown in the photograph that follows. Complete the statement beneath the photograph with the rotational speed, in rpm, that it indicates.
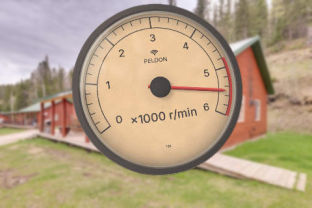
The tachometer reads 5500 rpm
